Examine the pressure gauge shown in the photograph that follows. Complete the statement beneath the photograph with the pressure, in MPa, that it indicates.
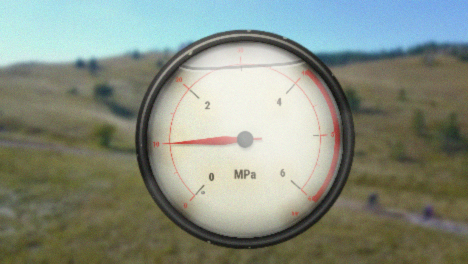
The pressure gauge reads 1 MPa
